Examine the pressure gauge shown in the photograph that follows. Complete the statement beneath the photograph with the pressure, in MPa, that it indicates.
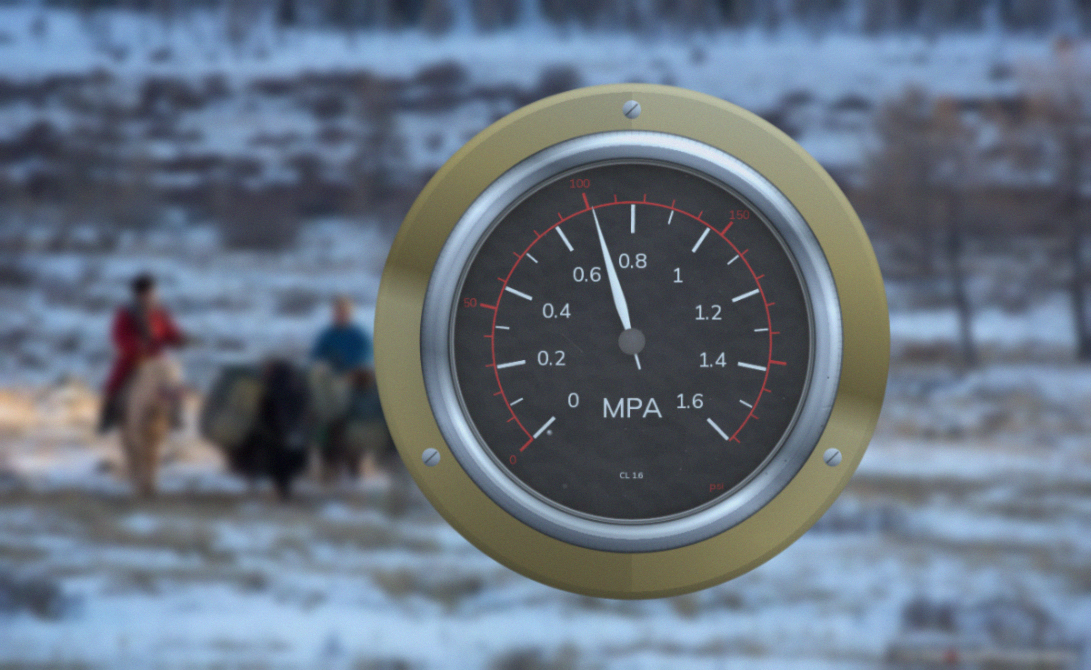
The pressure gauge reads 0.7 MPa
